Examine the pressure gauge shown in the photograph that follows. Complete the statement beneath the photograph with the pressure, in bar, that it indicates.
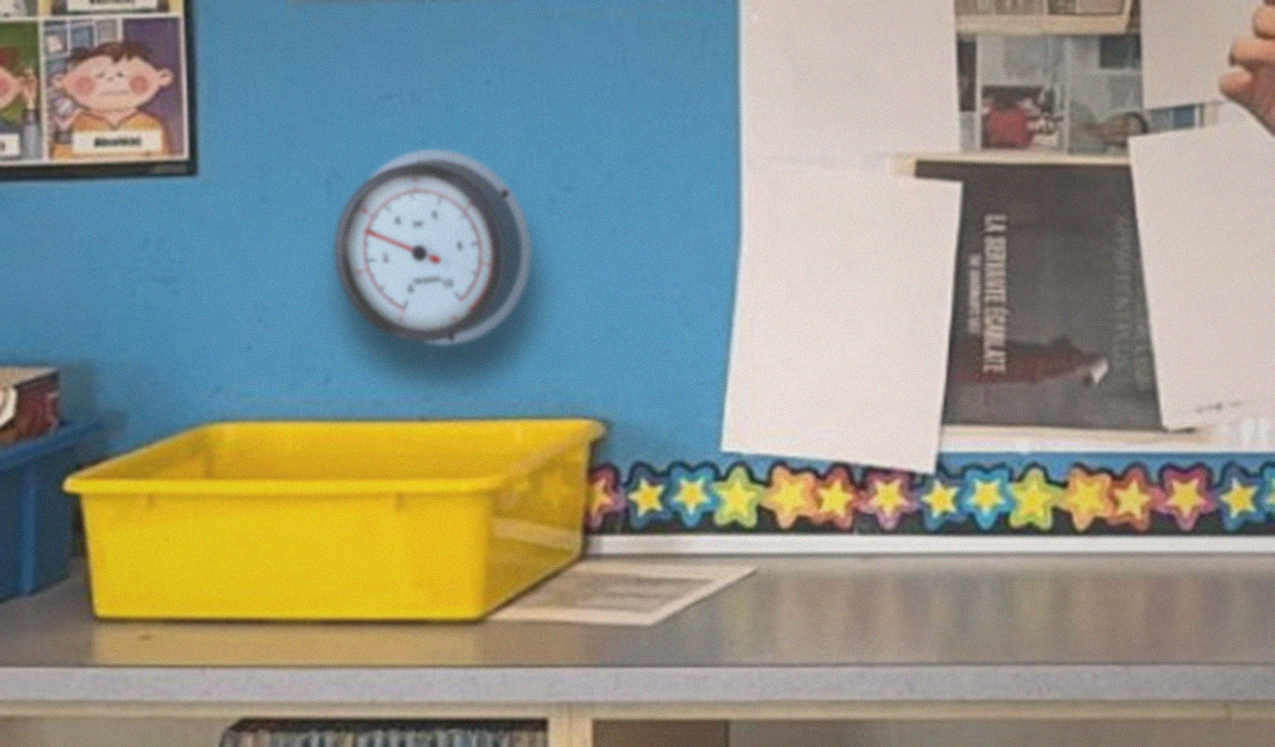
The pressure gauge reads 3 bar
